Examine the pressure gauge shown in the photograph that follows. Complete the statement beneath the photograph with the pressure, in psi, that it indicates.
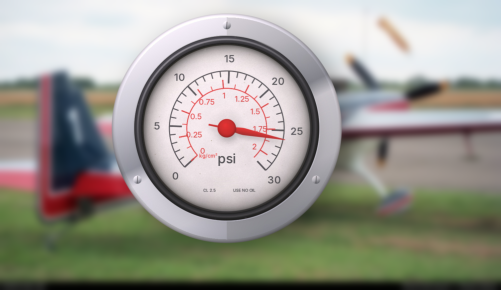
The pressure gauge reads 26 psi
